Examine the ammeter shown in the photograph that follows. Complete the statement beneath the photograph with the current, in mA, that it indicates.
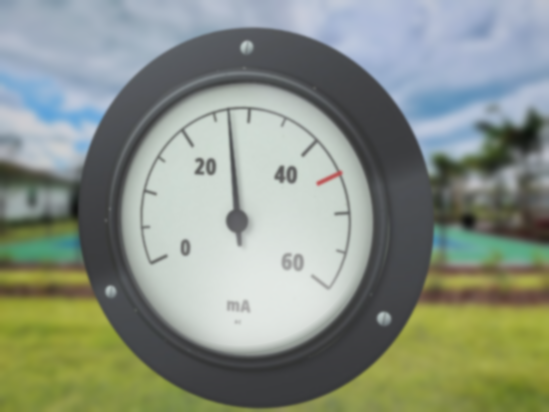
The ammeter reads 27.5 mA
